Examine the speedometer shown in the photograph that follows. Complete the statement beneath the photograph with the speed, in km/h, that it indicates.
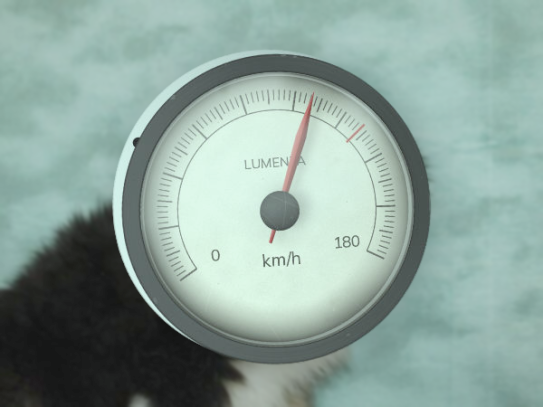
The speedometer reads 106 km/h
